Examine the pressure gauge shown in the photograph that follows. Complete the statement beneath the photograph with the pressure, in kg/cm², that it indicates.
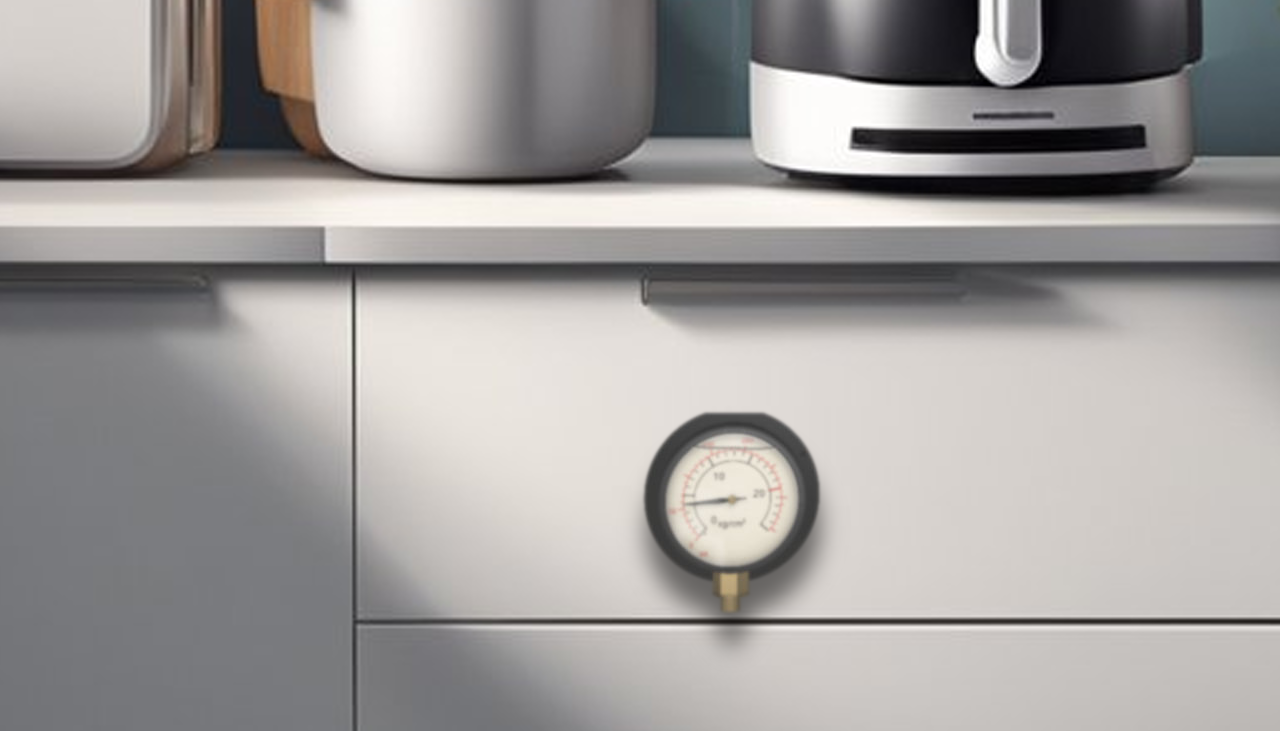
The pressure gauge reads 4 kg/cm²
